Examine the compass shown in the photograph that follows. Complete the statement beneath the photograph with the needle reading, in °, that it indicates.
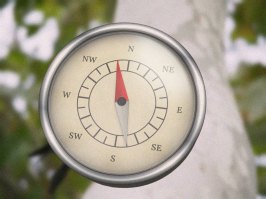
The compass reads 345 °
